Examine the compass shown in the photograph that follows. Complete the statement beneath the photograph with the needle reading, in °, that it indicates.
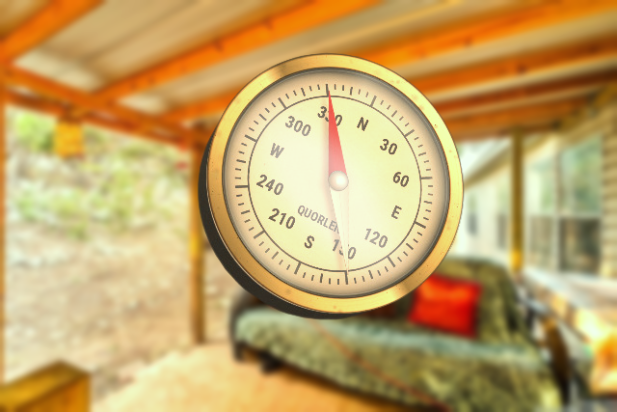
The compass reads 330 °
